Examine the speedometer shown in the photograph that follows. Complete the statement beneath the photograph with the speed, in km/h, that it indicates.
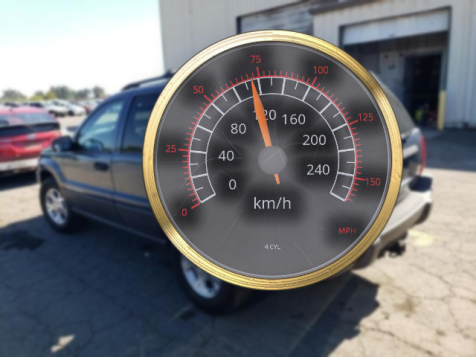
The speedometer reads 115 km/h
